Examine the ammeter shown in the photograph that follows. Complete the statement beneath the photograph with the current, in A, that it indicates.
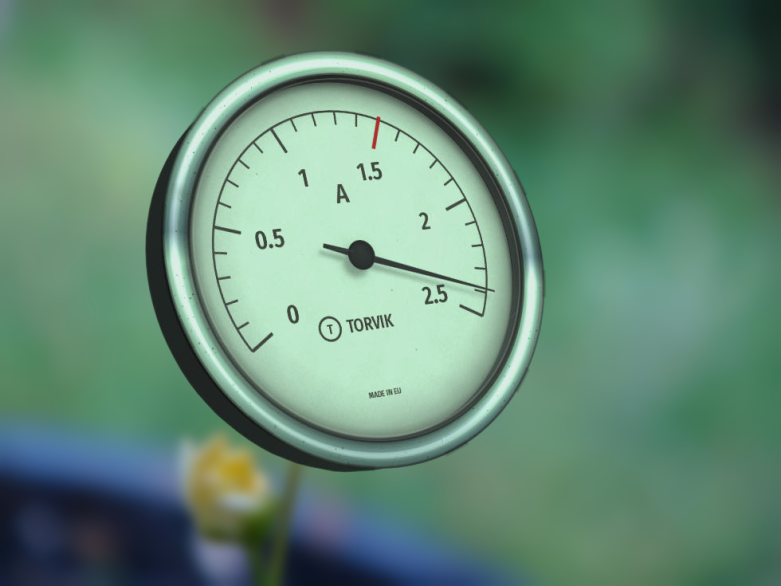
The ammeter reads 2.4 A
